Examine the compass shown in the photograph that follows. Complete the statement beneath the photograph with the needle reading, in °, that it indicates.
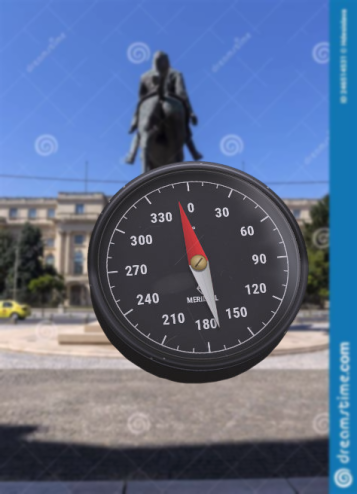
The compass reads 350 °
